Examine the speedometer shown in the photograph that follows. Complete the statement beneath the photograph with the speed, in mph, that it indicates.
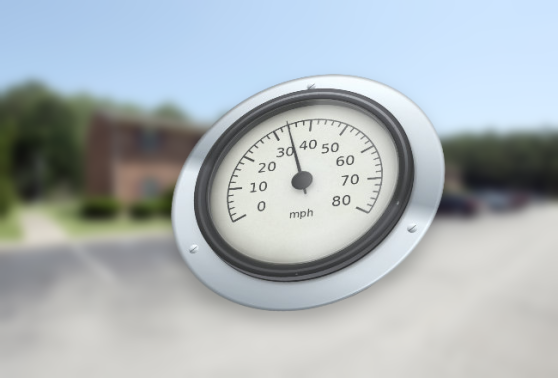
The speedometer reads 34 mph
